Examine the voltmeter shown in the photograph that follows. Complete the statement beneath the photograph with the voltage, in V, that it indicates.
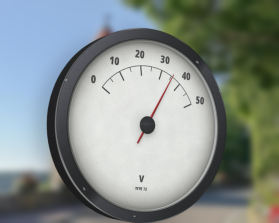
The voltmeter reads 35 V
